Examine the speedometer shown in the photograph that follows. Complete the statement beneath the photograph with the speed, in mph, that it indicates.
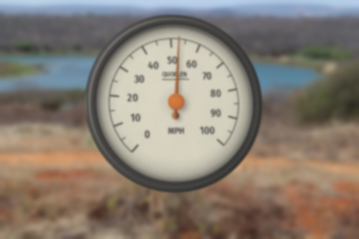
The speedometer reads 52.5 mph
